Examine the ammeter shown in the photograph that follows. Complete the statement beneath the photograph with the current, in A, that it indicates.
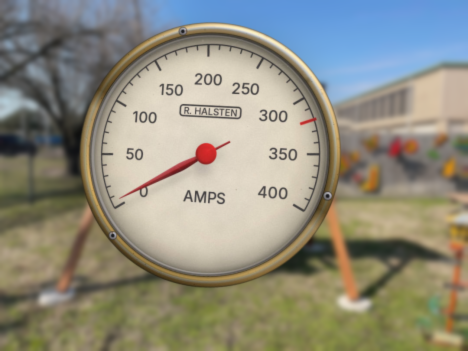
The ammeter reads 5 A
